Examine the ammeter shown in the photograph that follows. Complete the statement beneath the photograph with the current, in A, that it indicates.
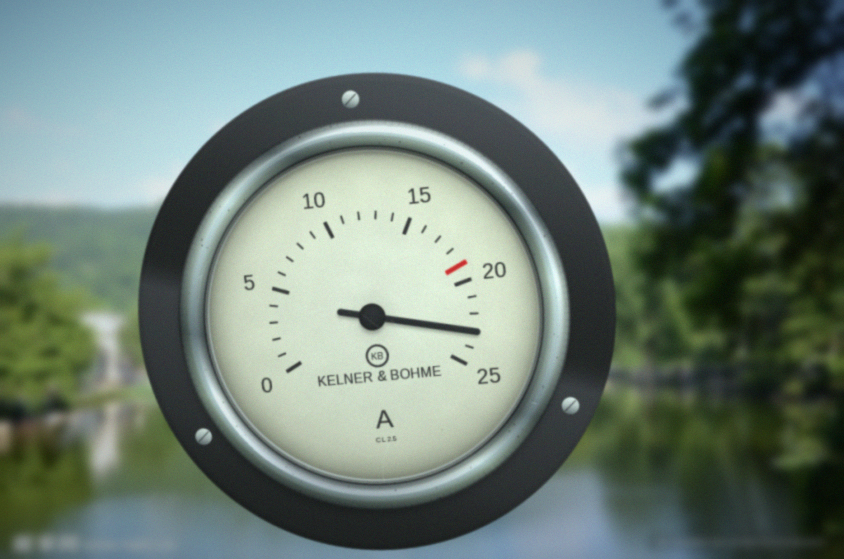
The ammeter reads 23 A
